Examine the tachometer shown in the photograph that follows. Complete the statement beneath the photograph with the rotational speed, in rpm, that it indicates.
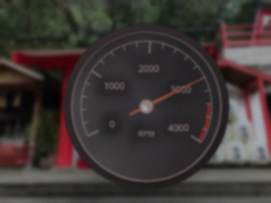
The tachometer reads 3000 rpm
